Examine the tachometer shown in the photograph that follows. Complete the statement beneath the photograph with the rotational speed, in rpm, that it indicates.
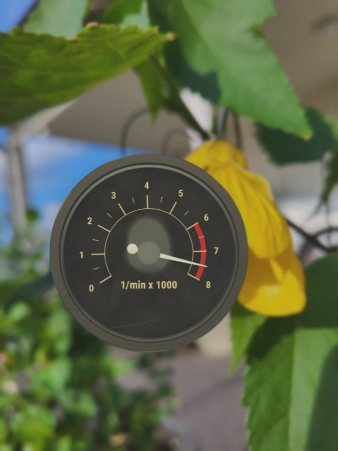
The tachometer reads 7500 rpm
